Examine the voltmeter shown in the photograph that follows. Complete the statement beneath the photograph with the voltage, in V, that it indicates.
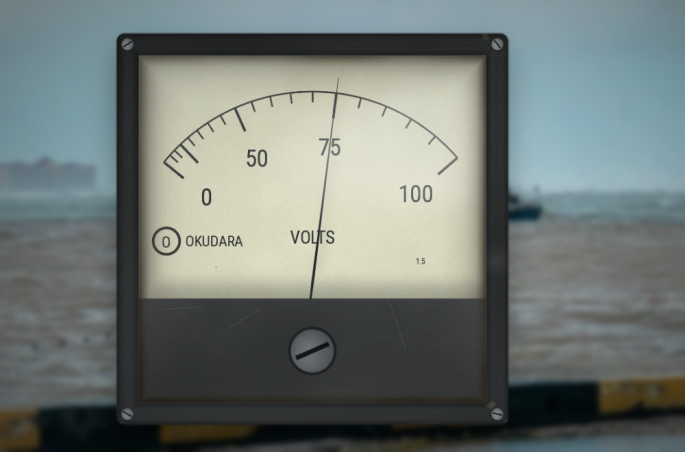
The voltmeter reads 75 V
